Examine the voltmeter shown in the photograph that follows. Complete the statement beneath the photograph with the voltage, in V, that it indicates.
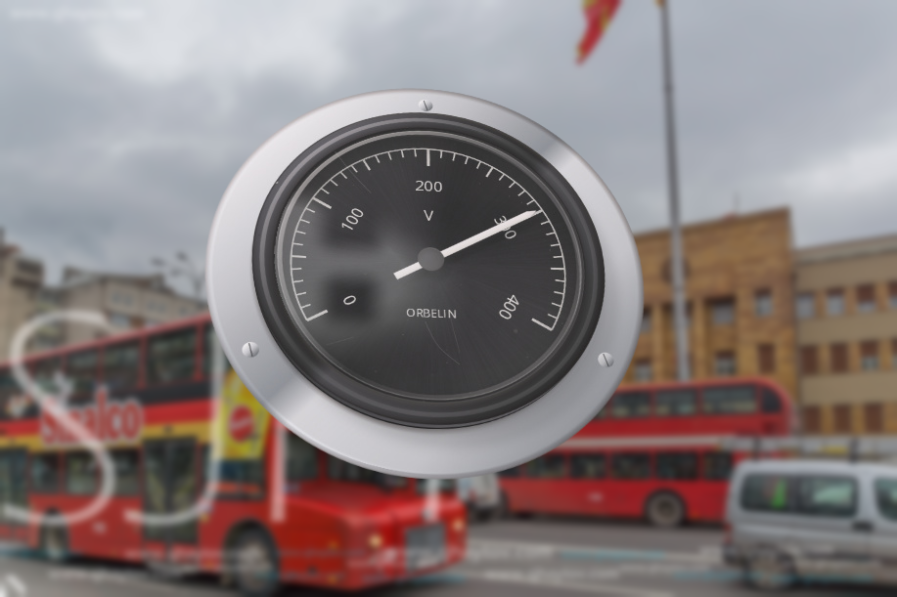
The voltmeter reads 300 V
